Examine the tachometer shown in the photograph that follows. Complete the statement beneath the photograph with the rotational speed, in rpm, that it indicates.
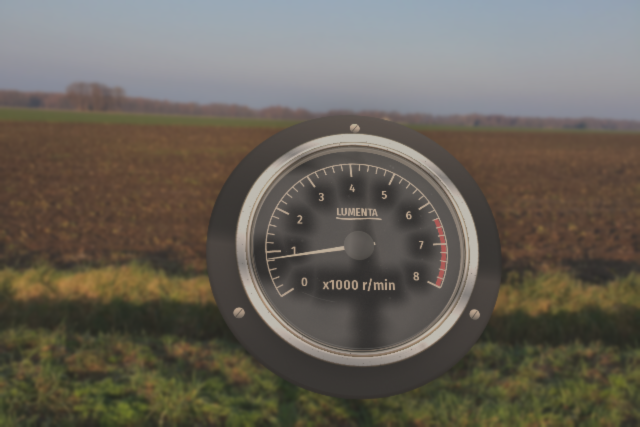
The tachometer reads 800 rpm
